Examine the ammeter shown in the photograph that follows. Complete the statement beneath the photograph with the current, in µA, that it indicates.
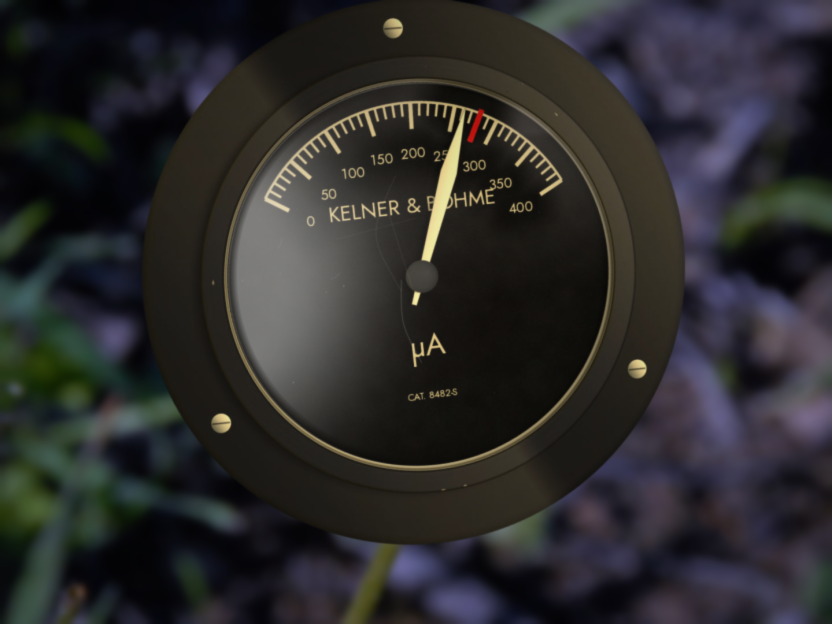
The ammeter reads 260 µA
